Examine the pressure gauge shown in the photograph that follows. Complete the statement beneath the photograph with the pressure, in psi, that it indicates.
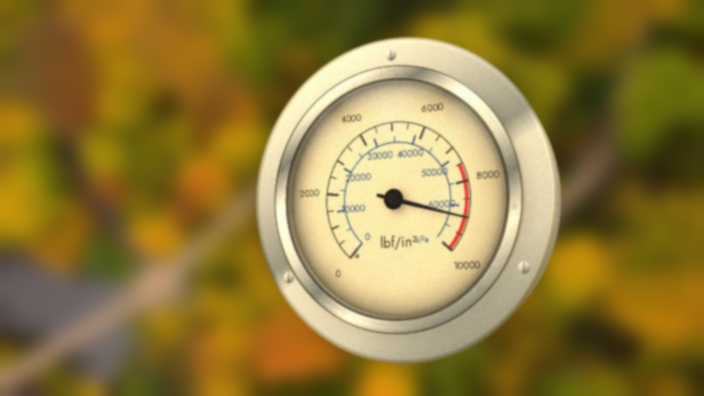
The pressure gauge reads 9000 psi
